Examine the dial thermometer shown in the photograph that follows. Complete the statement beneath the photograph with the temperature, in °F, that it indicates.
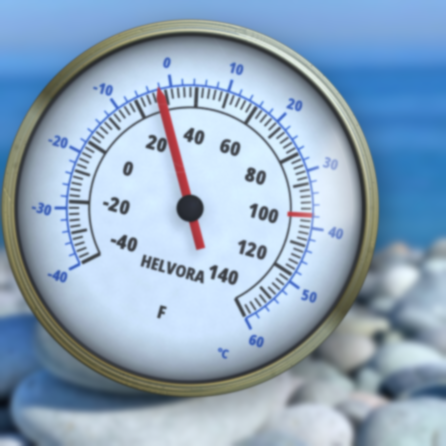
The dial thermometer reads 28 °F
